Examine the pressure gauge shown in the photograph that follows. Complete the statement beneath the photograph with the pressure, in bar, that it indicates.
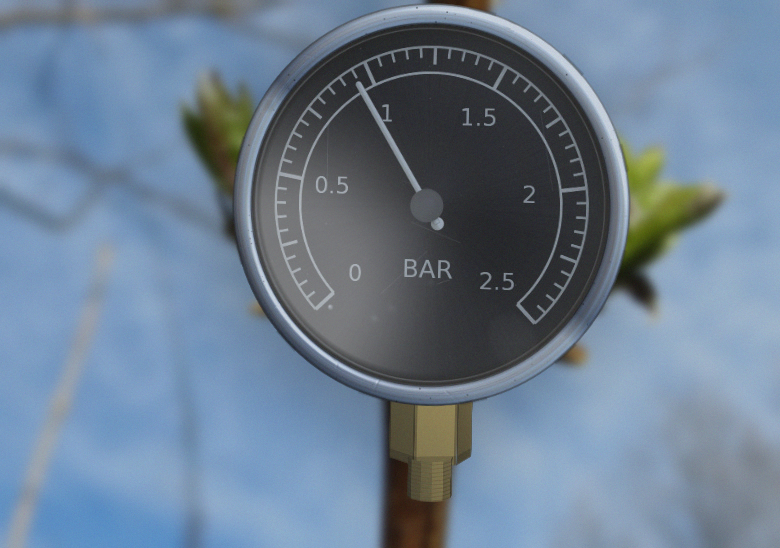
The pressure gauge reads 0.95 bar
